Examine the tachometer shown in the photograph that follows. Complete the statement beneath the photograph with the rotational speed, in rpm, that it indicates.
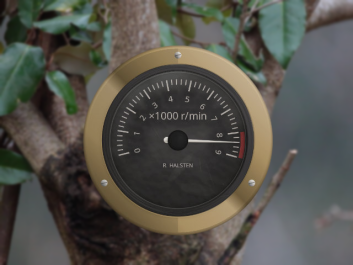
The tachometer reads 8400 rpm
